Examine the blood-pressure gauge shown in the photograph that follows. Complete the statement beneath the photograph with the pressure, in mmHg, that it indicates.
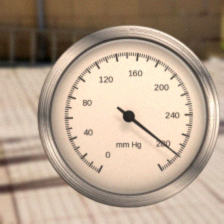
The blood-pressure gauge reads 280 mmHg
